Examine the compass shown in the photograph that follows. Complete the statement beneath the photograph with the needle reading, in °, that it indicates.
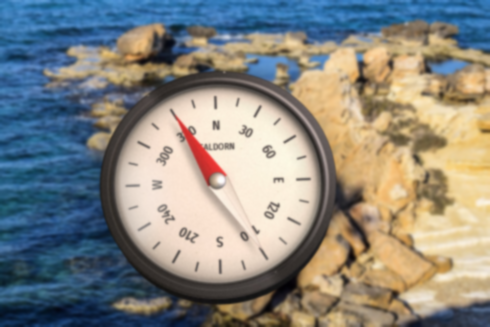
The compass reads 330 °
